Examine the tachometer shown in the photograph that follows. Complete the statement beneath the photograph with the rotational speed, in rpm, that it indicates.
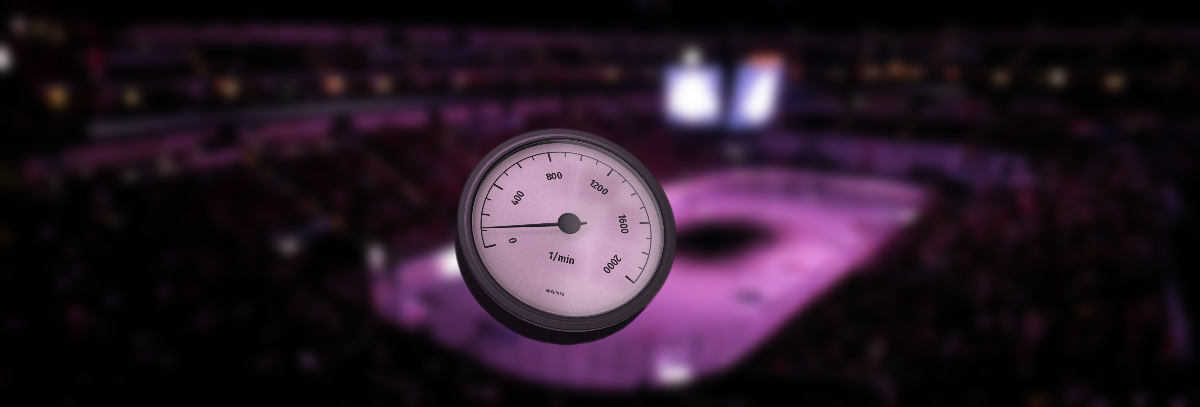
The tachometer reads 100 rpm
